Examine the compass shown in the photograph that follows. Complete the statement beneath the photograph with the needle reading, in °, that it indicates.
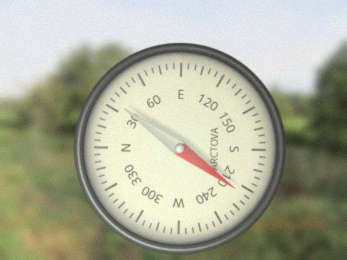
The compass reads 215 °
